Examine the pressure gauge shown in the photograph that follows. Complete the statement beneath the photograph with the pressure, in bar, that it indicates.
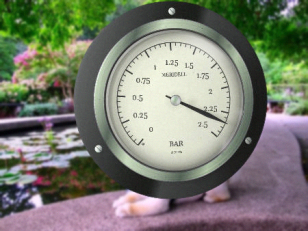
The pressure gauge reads 2.35 bar
